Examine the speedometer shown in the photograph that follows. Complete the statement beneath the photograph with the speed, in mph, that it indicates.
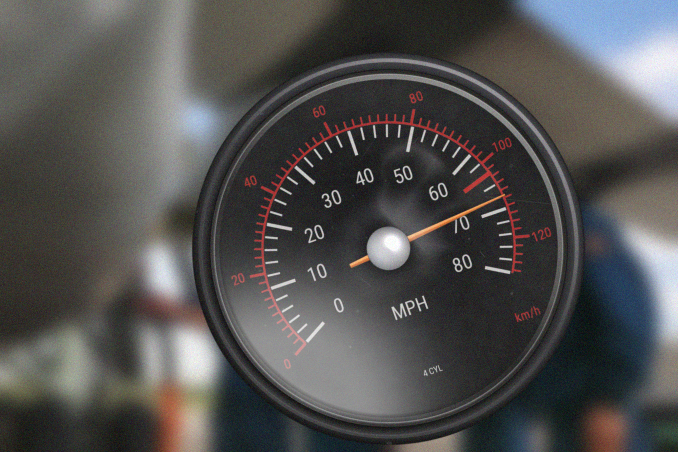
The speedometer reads 68 mph
